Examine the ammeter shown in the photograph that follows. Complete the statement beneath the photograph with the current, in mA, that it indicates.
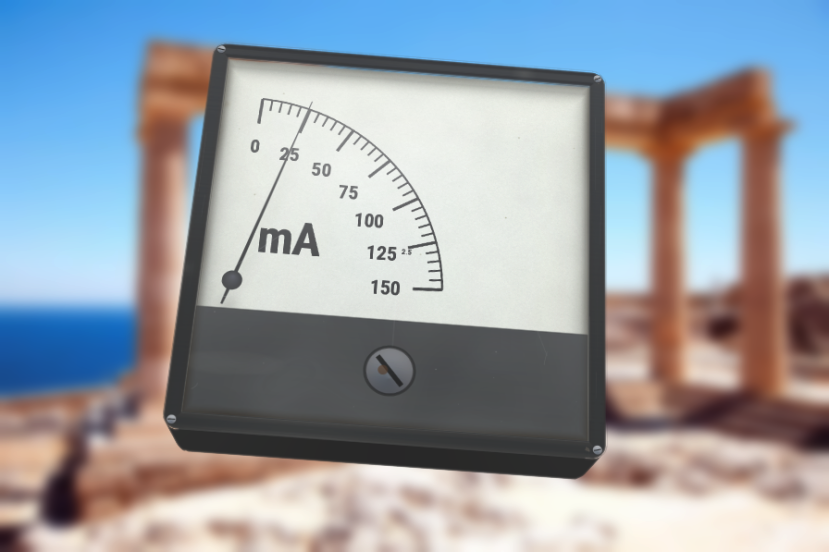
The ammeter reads 25 mA
